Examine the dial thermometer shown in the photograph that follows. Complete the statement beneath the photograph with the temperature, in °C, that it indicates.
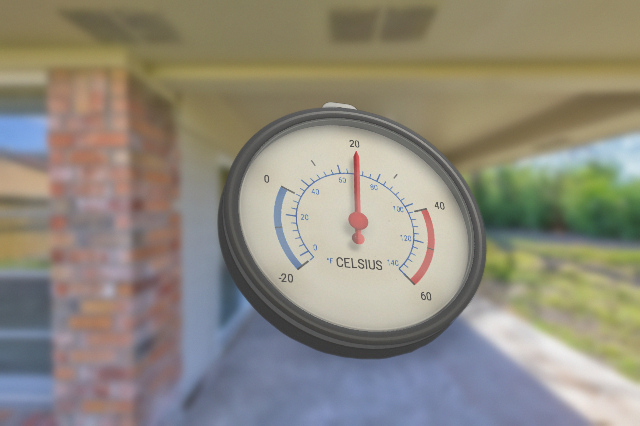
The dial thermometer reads 20 °C
